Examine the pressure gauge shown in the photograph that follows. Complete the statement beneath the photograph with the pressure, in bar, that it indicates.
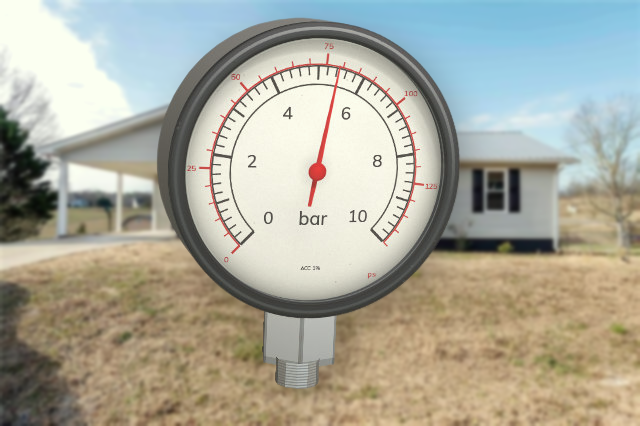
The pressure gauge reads 5.4 bar
